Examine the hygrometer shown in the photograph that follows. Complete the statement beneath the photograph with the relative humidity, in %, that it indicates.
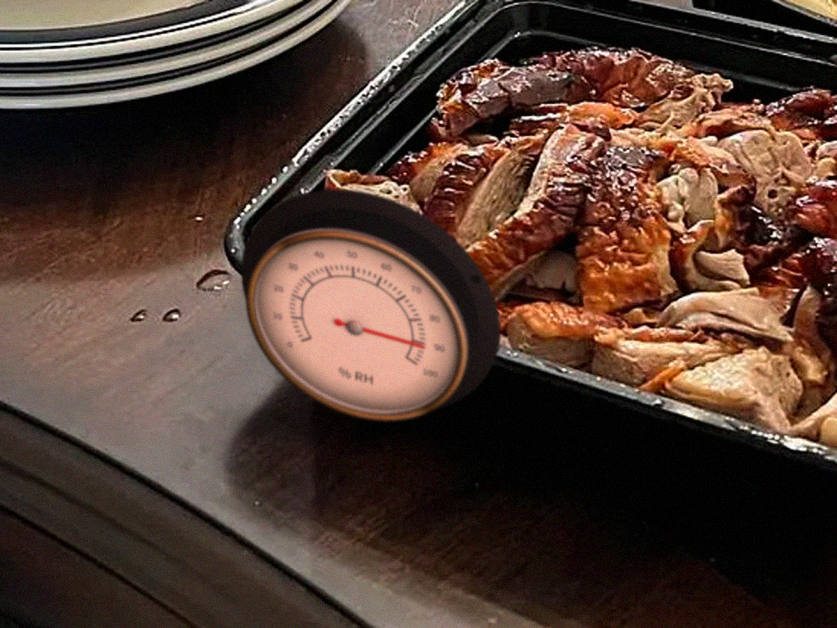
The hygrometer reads 90 %
